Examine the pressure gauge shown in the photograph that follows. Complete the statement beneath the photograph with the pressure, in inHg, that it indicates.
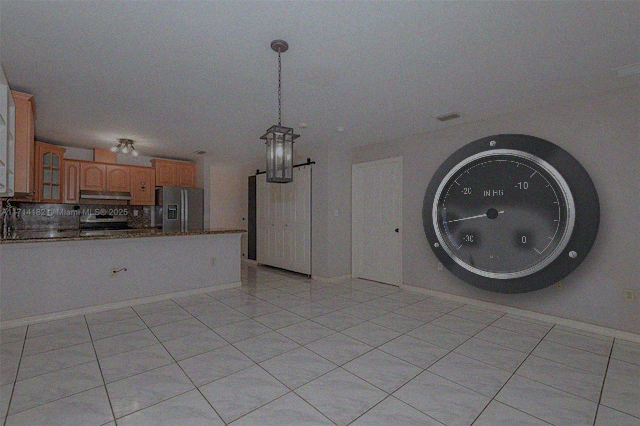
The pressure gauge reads -26 inHg
